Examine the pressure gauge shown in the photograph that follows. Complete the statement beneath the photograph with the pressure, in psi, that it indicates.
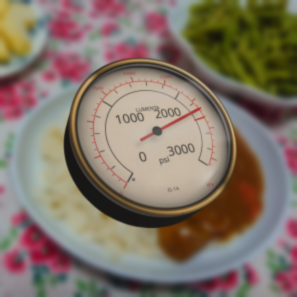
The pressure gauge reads 2300 psi
